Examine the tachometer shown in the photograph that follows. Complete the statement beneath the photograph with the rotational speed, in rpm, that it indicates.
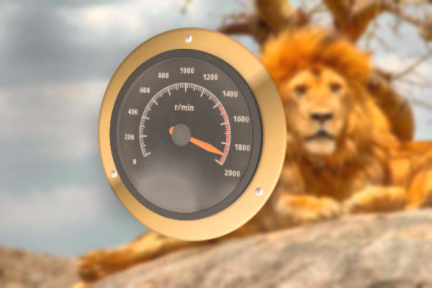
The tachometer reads 1900 rpm
